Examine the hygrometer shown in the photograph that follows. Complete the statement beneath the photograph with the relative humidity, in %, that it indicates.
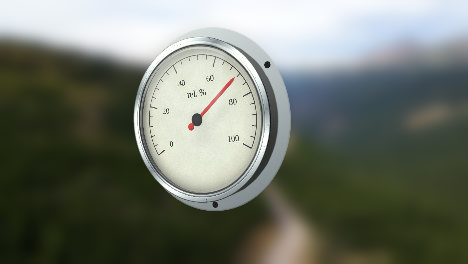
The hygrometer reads 72 %
